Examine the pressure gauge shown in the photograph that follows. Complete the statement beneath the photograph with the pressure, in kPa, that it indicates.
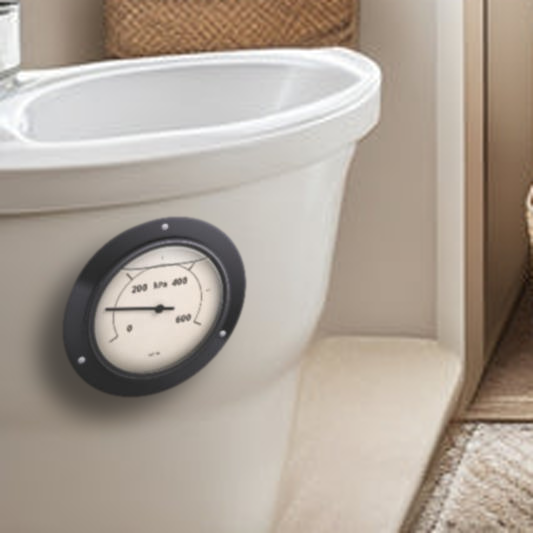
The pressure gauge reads 100 kPa
